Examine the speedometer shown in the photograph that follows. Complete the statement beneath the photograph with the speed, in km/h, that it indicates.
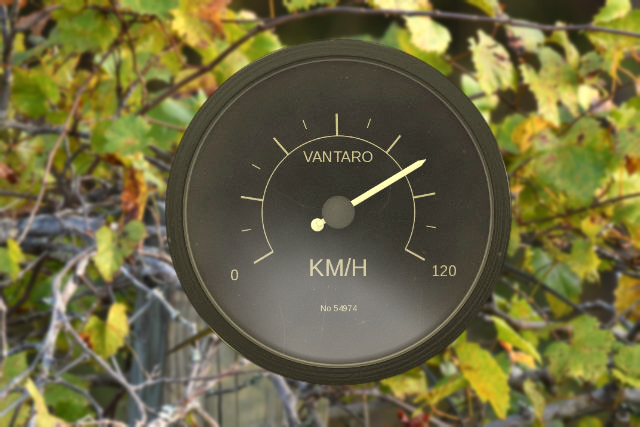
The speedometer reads 90 km/h
